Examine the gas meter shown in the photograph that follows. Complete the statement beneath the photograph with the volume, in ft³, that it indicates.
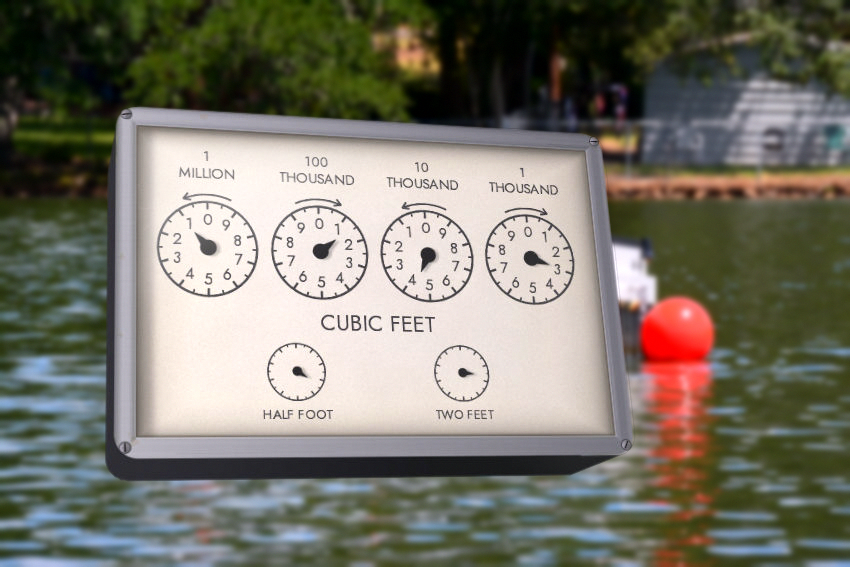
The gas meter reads 114300 ft³
